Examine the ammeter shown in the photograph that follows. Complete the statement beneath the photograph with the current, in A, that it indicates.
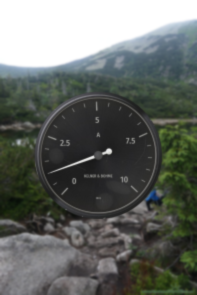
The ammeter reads 1 A
